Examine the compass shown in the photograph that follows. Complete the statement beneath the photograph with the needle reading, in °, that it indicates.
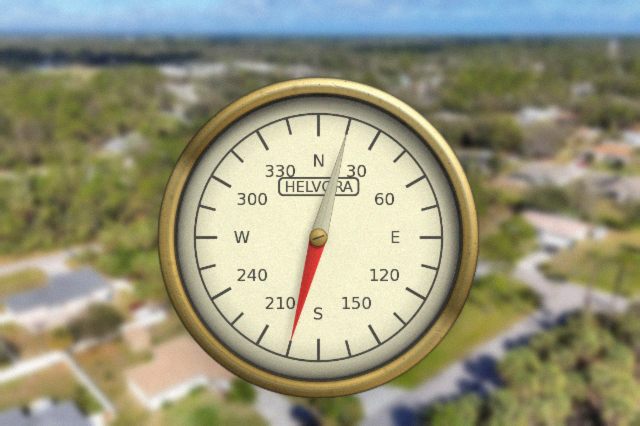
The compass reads 195 °
